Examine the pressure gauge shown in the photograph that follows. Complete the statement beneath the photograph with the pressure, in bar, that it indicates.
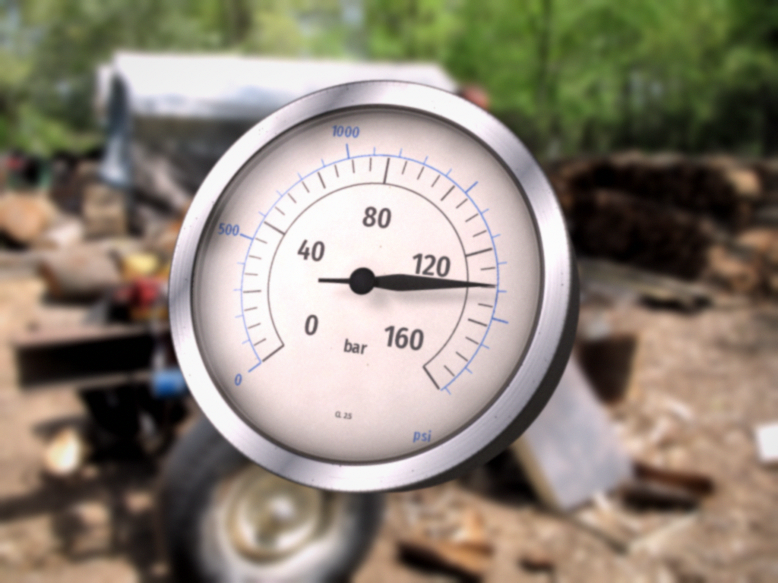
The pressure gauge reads 130 bar
